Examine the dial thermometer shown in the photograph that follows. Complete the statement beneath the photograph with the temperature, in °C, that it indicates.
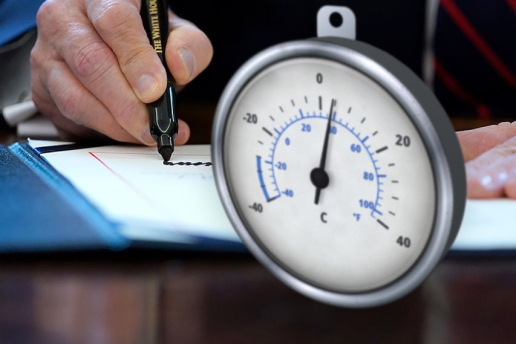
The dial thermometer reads 4 °C
